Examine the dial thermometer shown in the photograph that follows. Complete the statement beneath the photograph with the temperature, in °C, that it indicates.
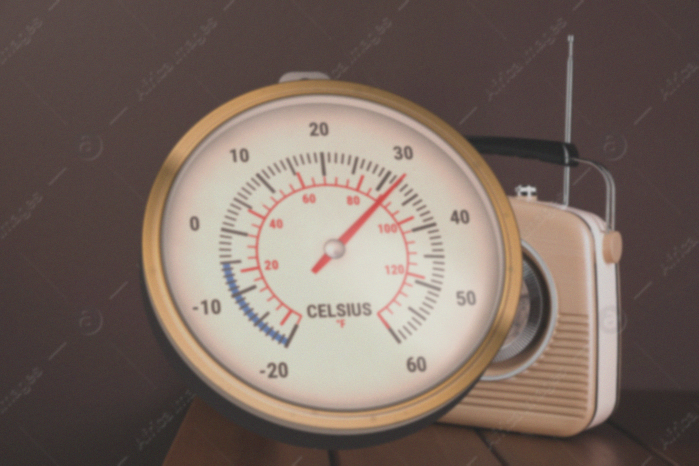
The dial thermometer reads 32 °C
